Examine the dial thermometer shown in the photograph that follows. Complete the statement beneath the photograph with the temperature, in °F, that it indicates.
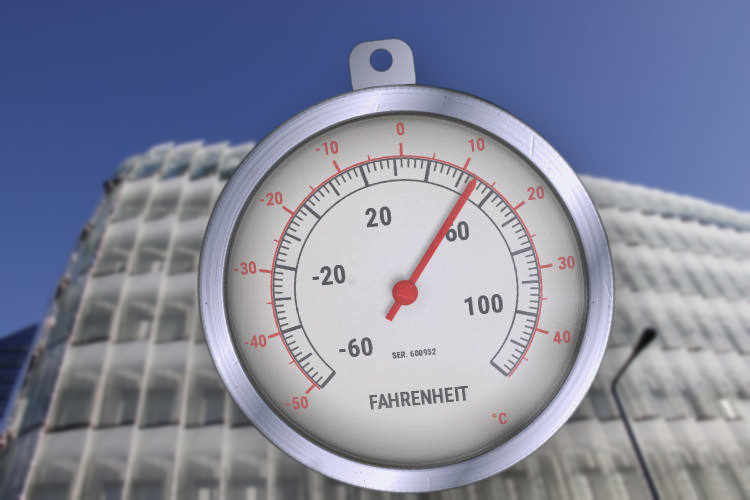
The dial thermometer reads 54 °F
